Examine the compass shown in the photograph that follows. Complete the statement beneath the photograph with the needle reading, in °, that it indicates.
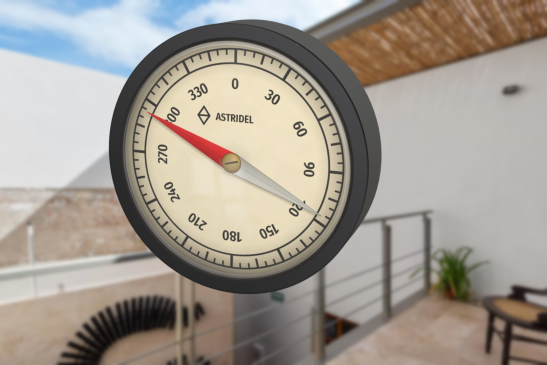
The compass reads 295 °
